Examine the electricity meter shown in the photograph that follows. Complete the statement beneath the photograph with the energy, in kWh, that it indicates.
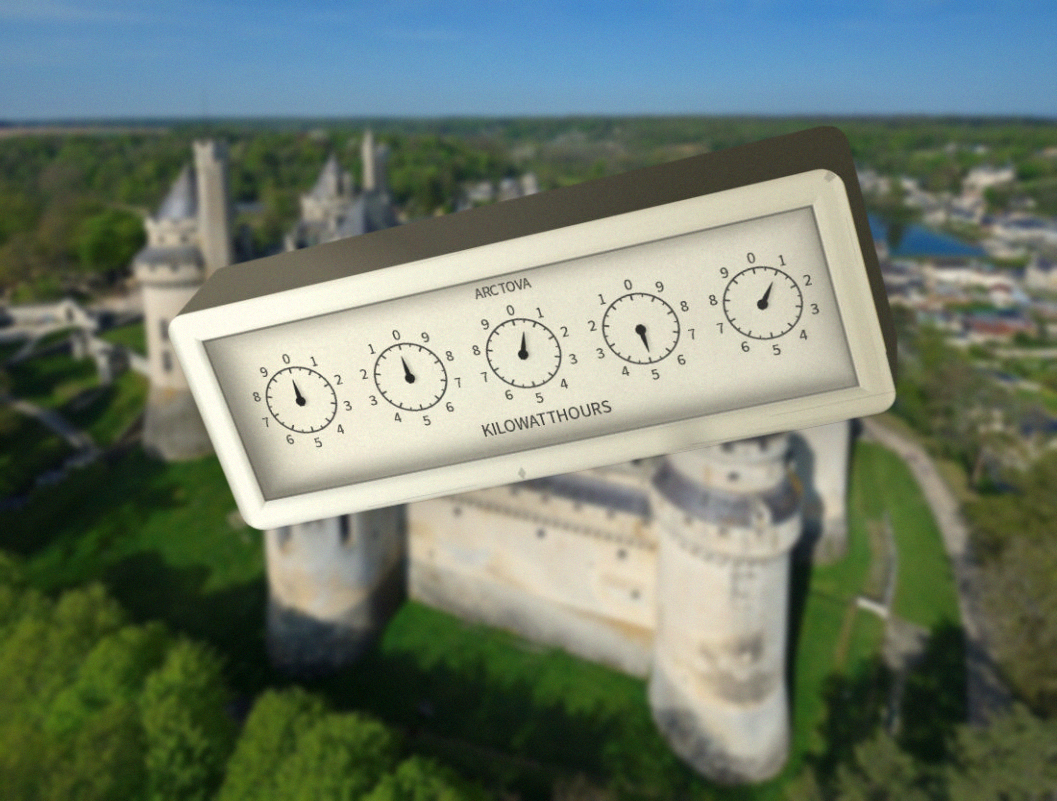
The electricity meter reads 51 kWh
